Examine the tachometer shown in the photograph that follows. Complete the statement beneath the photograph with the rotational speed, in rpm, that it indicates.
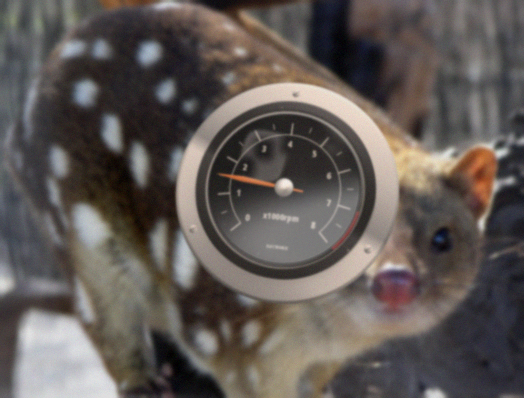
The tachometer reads 1500 rpm
